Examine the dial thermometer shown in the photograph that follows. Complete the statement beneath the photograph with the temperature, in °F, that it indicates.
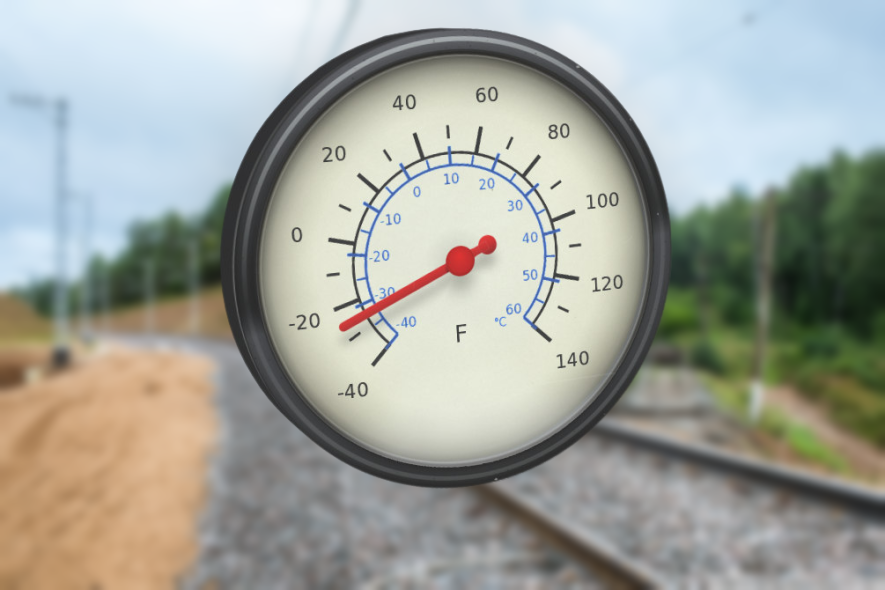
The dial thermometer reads -25 °F
